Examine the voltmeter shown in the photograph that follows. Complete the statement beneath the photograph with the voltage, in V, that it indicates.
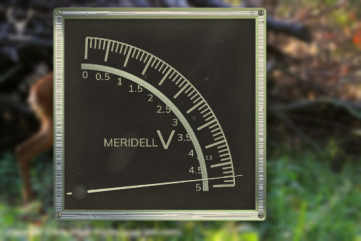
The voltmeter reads 4.8 V
